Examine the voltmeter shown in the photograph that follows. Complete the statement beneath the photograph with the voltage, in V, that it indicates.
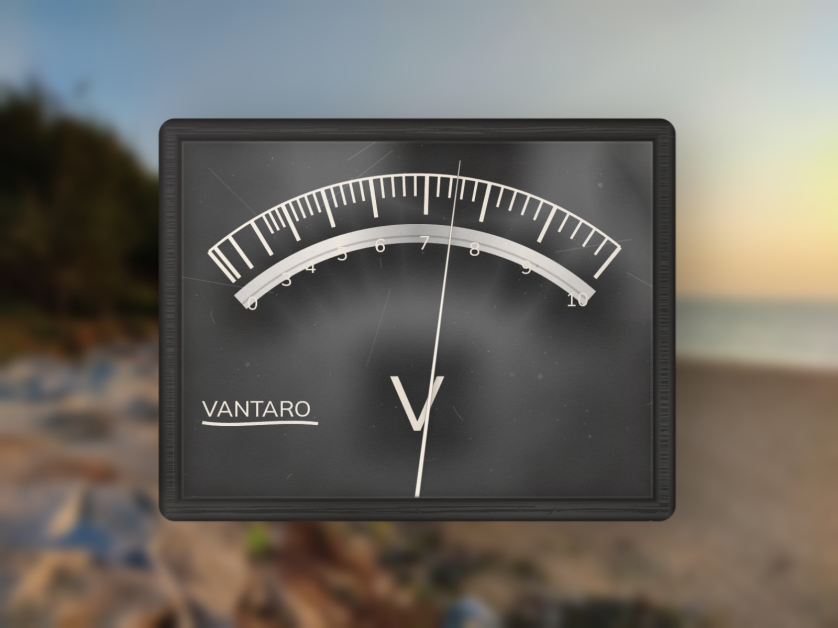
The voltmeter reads 7.5 V
